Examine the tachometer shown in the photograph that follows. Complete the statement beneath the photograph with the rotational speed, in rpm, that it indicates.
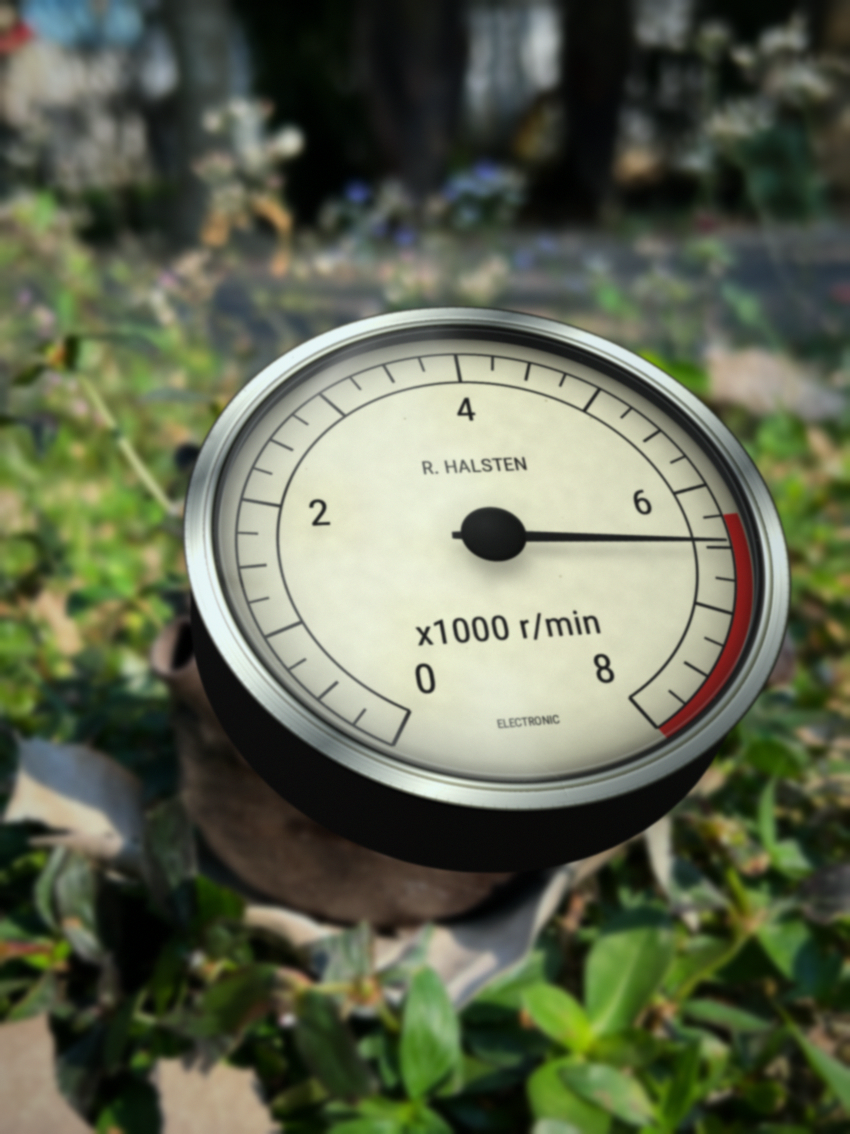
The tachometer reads 6500 rpm
